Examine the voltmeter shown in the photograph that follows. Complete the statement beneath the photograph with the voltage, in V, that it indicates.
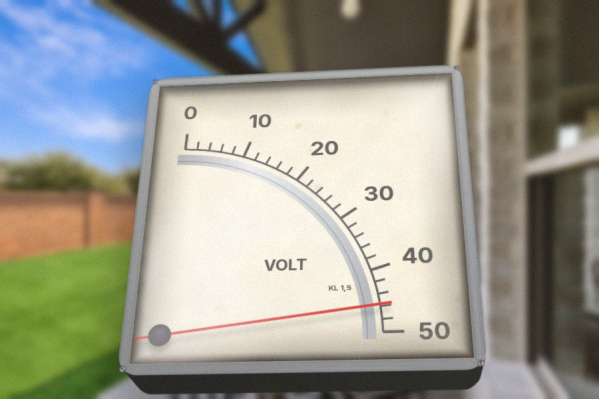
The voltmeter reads 46 V
